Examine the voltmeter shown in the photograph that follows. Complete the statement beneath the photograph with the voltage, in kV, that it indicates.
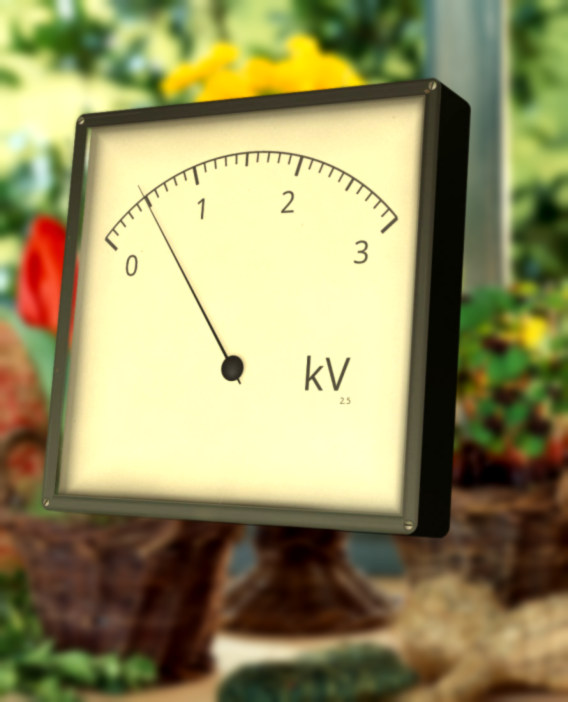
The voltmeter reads 0.5 kV
